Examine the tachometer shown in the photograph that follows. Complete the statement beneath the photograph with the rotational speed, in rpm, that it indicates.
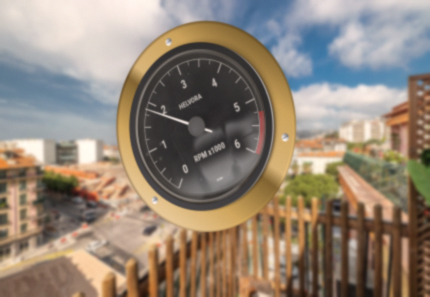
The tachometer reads 1875 rpm
